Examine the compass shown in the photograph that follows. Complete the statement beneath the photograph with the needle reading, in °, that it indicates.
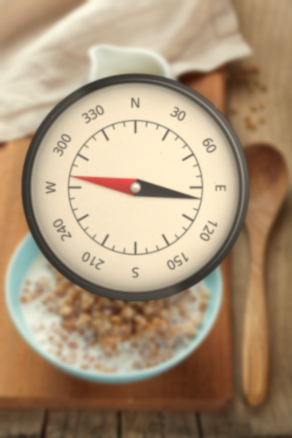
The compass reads 280 °
